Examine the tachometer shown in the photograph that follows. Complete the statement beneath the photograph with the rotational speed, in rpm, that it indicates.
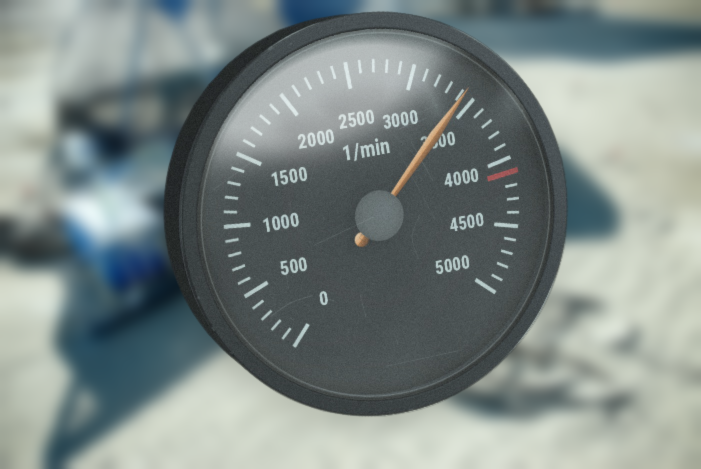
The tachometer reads 3400 rpm
